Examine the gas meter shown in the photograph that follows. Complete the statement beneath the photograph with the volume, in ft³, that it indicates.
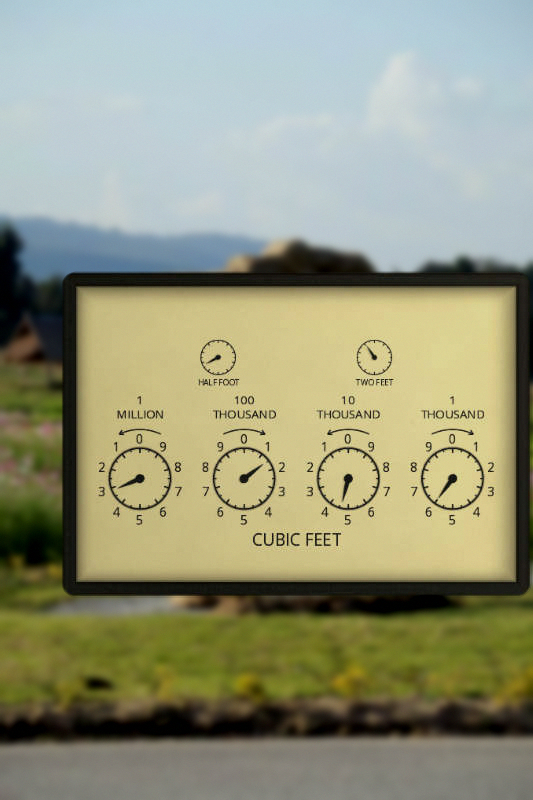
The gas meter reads 314600 ft³
